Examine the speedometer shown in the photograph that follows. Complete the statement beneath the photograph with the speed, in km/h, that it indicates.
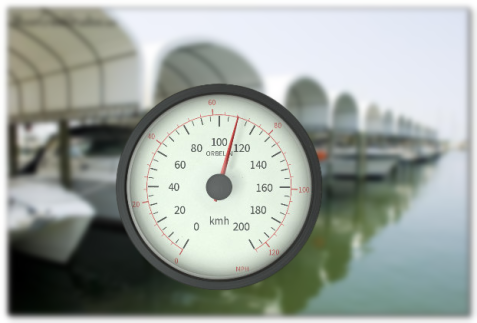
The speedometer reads 110 km/h
